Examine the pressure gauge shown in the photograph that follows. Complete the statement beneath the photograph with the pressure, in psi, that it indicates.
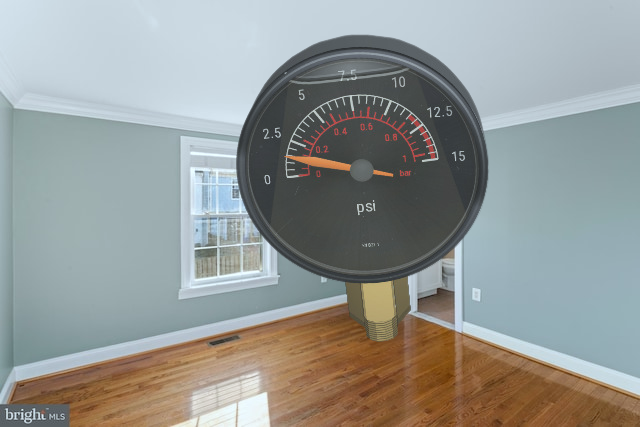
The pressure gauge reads 1.5 psi
